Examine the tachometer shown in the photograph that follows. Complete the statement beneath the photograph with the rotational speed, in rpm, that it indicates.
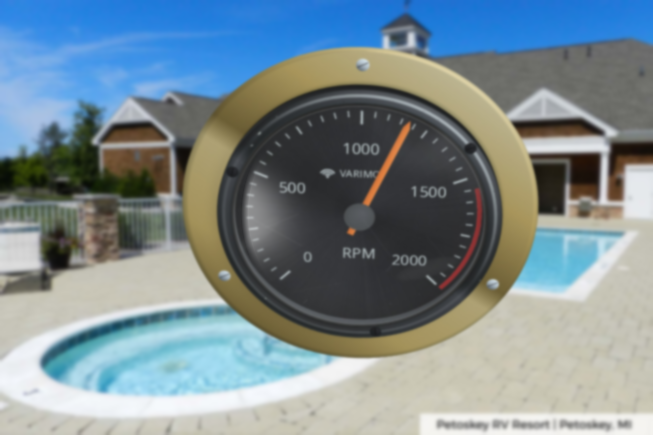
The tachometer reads 1175 rpm
